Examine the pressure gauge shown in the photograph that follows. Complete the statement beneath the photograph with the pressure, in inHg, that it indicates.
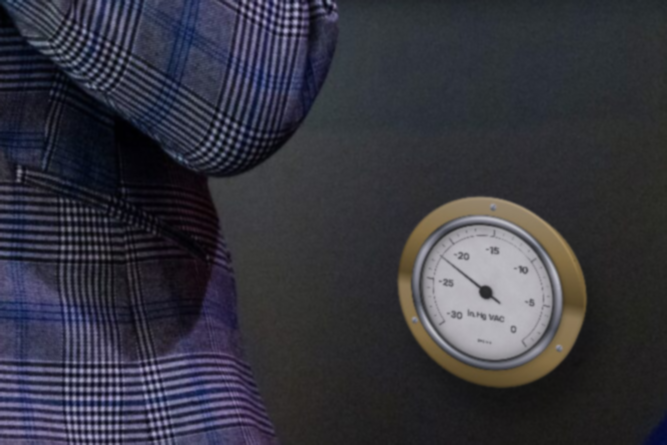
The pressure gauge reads -22 inHg
